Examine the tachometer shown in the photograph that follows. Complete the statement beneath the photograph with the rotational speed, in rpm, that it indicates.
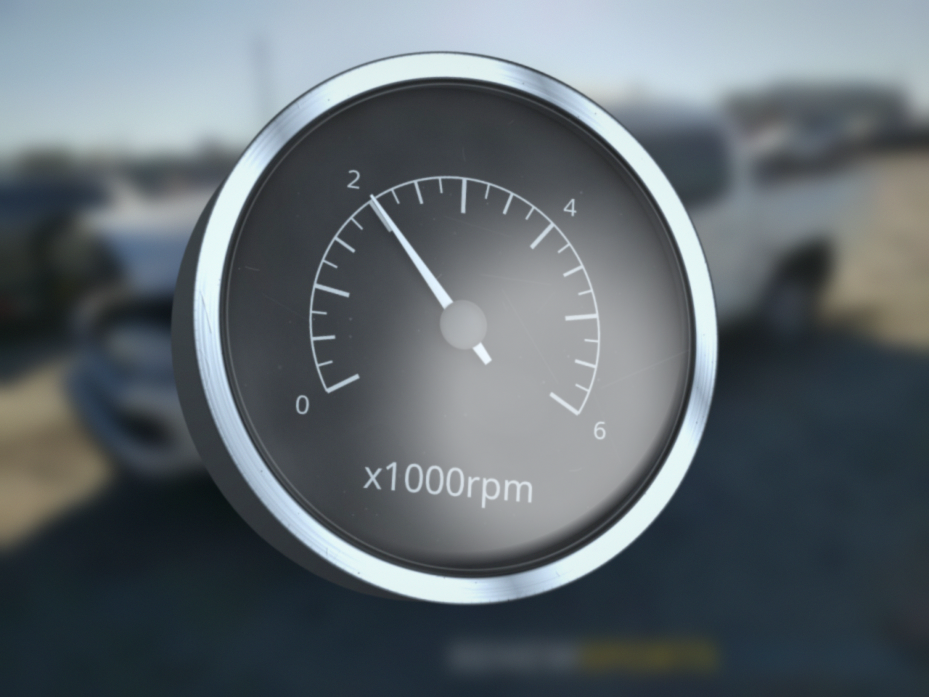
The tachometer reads 2000 rpm
